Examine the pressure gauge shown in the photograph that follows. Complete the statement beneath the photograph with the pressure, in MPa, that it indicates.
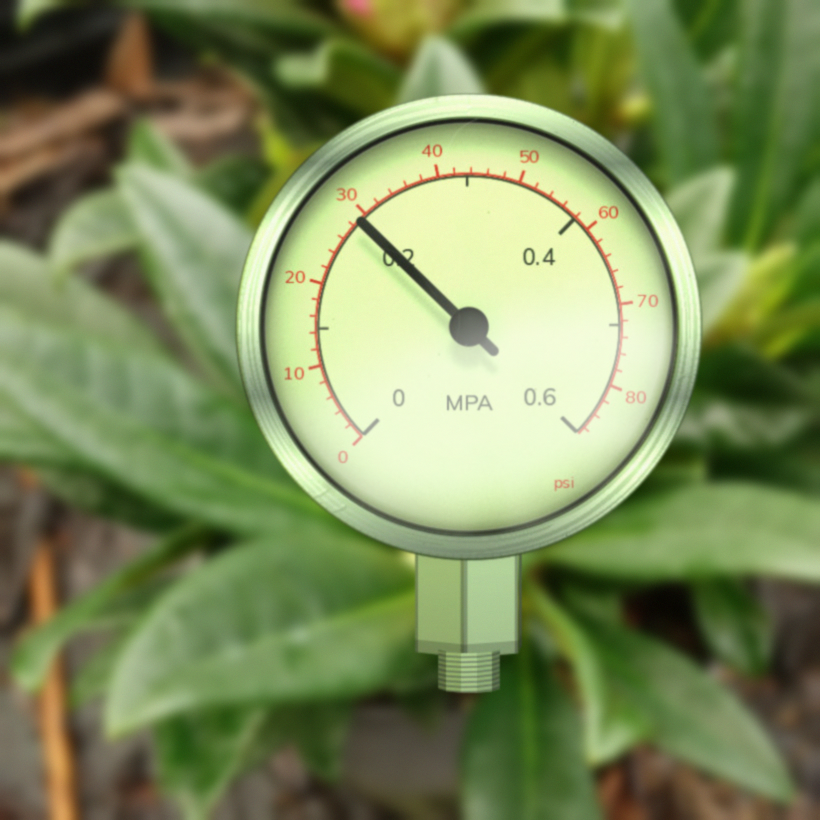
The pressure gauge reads 0.2 MPa
